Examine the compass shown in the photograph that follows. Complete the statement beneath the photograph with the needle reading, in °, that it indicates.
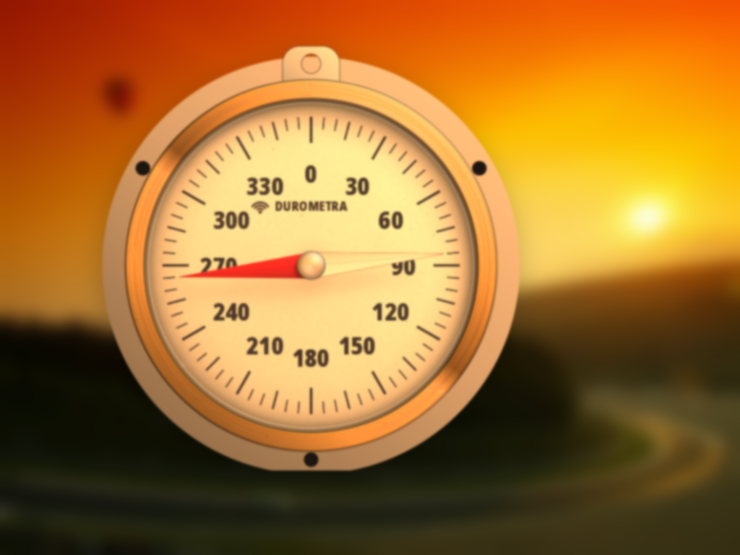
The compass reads 265 °
